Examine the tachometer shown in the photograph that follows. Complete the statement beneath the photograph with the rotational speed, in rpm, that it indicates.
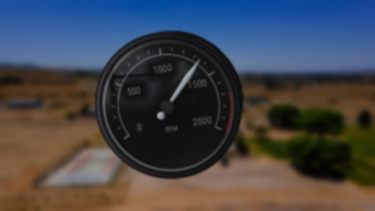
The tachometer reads 1350 rpm
